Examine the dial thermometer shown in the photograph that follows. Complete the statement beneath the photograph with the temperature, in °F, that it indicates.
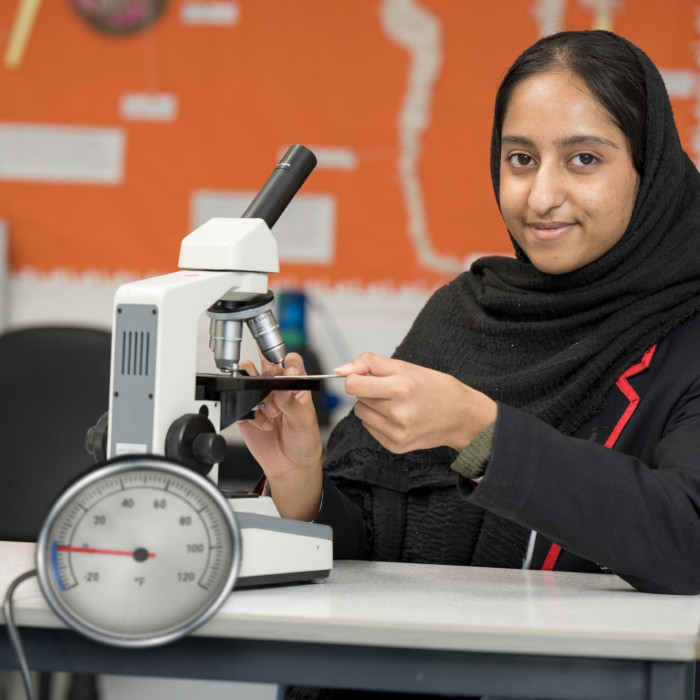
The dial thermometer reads 0 °F
